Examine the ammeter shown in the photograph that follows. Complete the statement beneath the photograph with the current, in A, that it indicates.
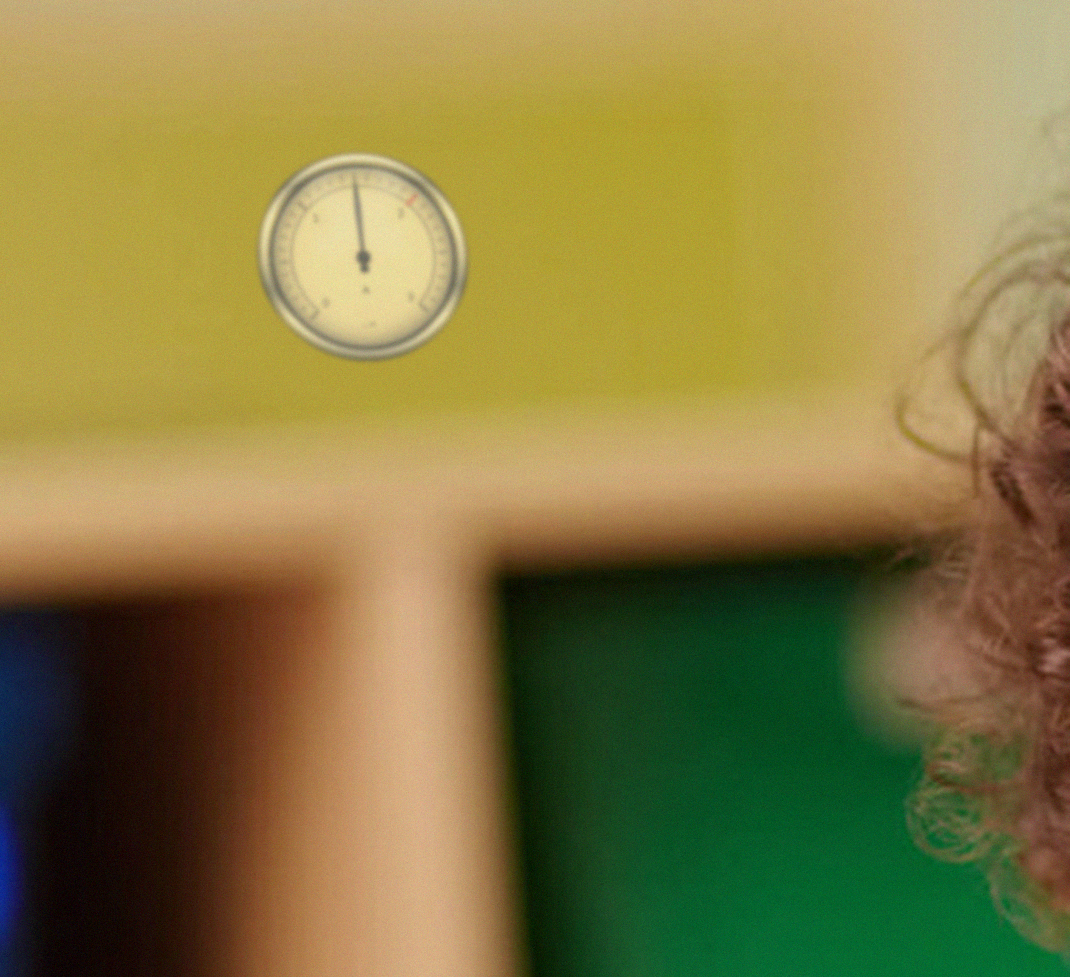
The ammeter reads 1.5 A
